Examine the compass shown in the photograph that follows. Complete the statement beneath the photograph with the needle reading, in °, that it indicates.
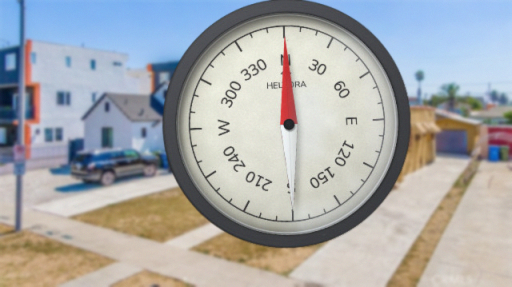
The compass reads 0 °
